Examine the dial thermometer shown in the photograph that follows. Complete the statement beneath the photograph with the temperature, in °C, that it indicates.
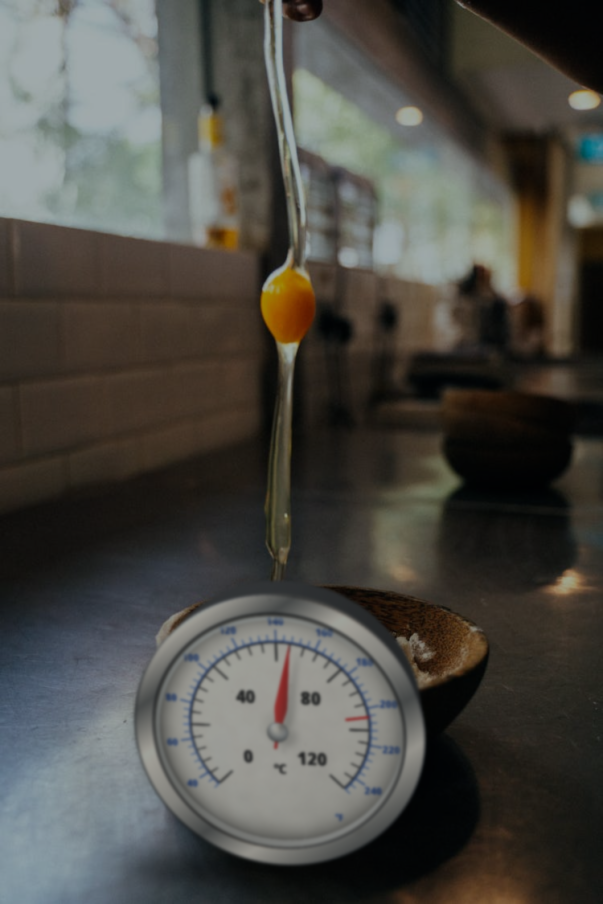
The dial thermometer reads 64 °C
